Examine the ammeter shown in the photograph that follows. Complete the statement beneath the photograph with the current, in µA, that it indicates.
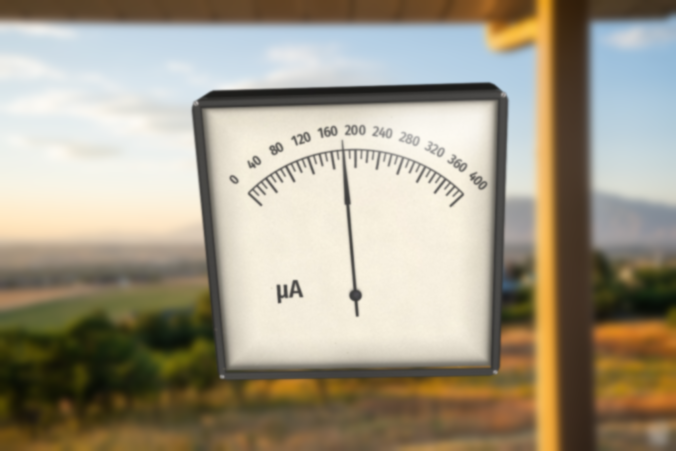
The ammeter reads 180 µA
